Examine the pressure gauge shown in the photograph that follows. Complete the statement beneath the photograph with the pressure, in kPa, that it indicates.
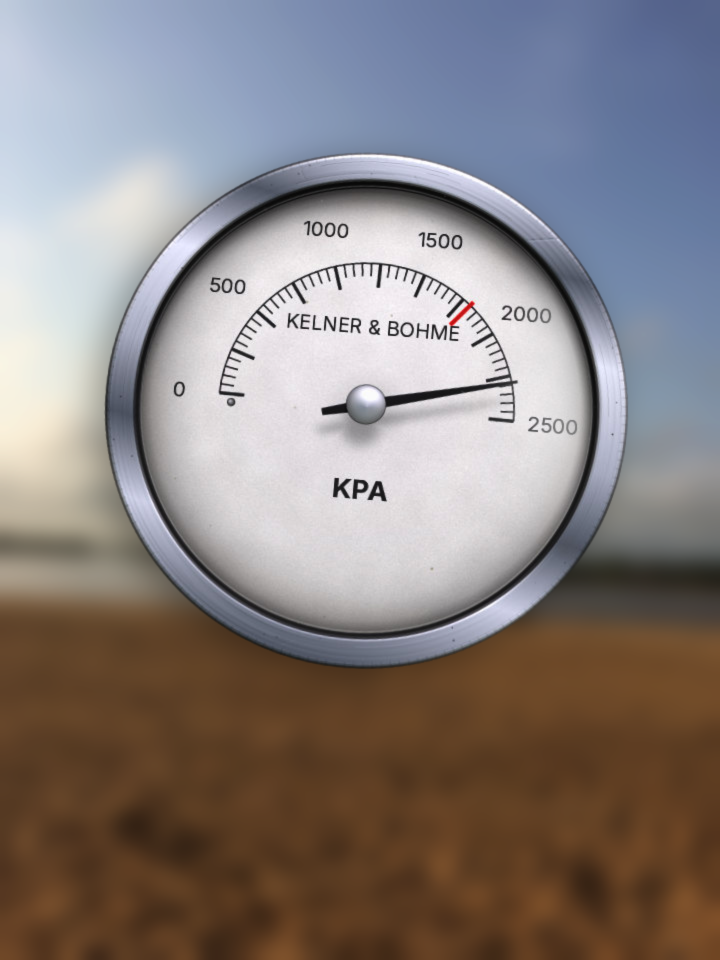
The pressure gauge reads 2300 kPa
